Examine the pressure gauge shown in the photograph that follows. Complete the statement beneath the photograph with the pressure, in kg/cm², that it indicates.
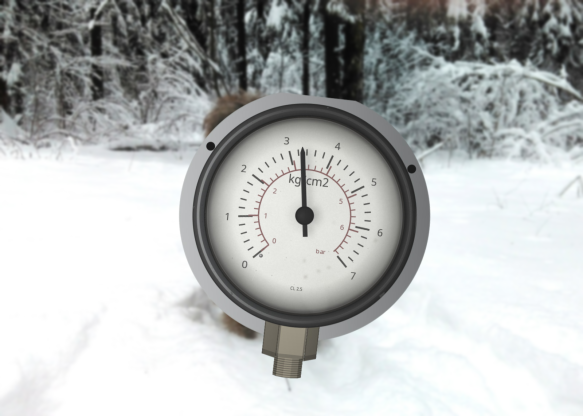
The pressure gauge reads 3.3 kg/cm²
